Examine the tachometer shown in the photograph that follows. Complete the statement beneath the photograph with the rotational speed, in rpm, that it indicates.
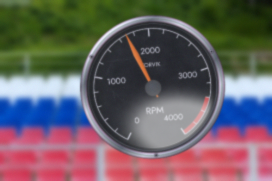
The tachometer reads 1700 rpm
